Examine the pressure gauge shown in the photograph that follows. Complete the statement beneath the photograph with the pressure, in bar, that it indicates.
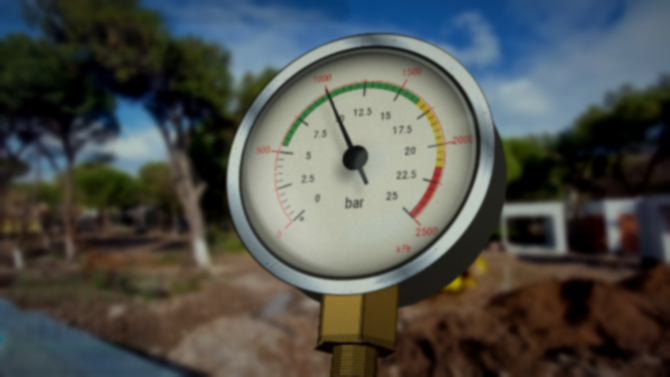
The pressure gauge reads 10 bar
